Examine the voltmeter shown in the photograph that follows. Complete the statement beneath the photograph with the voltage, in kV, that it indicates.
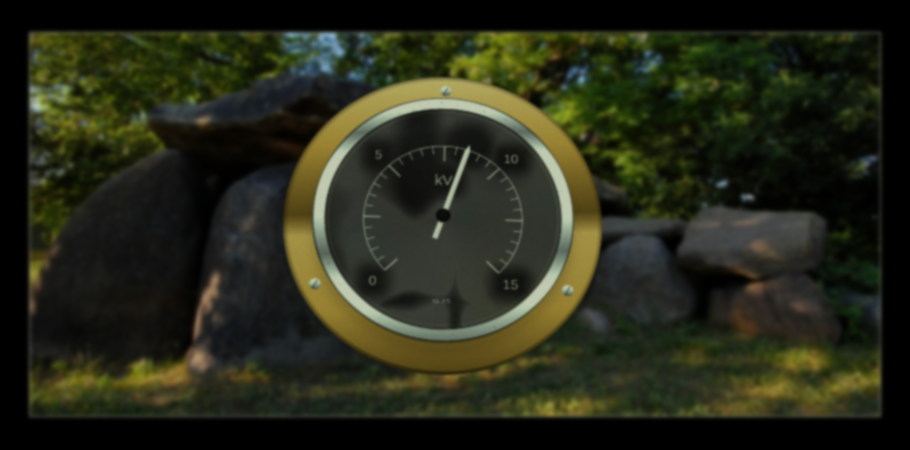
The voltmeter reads 8.5 kV
